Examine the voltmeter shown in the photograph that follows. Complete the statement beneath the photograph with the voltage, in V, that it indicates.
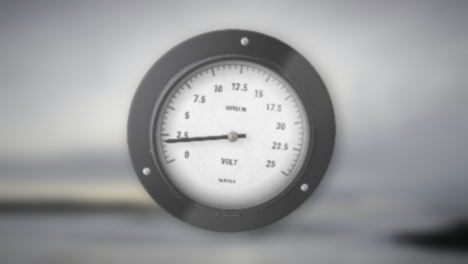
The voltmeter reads 2 V
